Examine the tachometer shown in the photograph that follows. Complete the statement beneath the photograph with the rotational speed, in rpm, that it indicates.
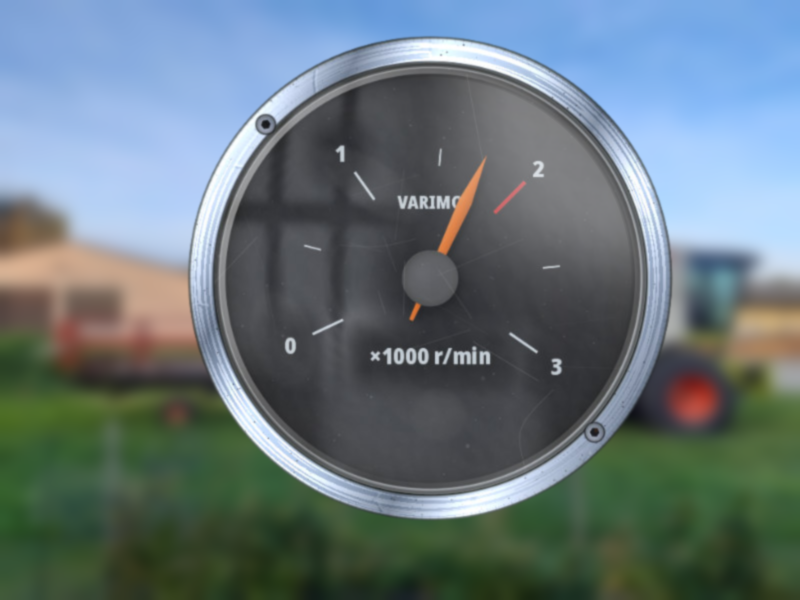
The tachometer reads 1750 rpm
